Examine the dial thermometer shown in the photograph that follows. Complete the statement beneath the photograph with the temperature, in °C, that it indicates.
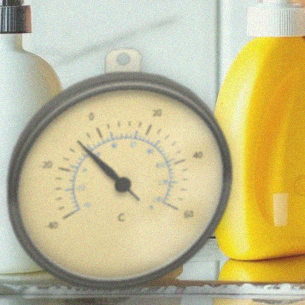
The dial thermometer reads -8 °C
